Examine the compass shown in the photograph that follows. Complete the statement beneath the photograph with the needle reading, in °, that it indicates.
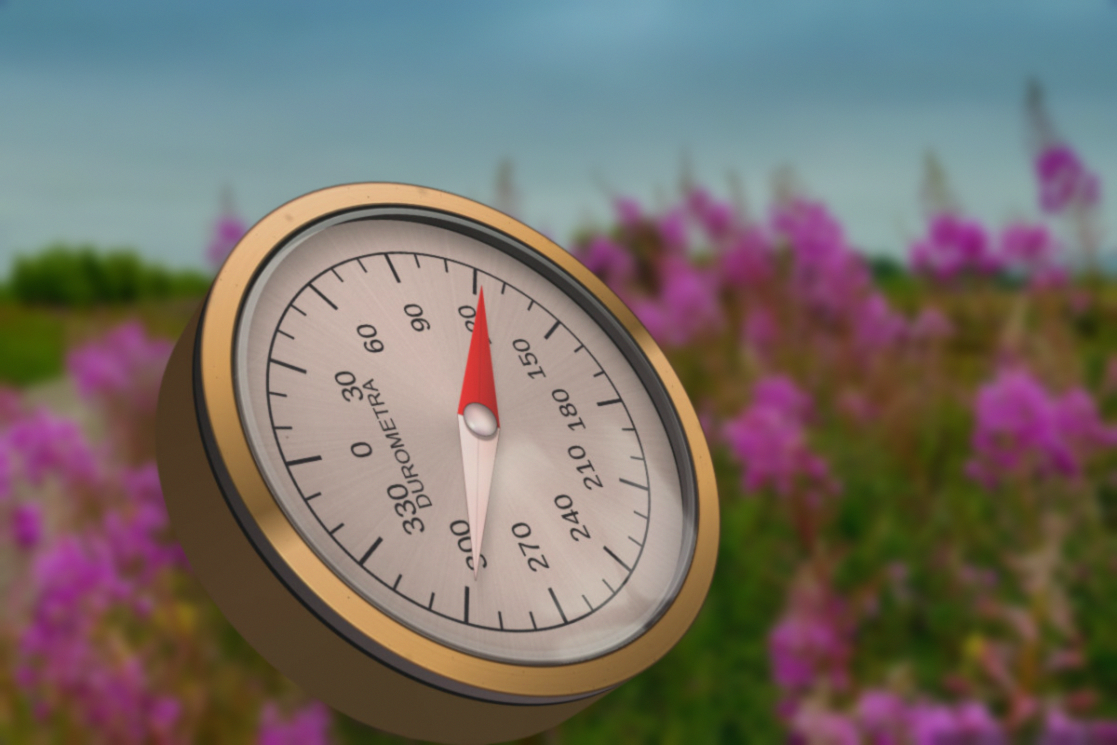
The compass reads 120 °
